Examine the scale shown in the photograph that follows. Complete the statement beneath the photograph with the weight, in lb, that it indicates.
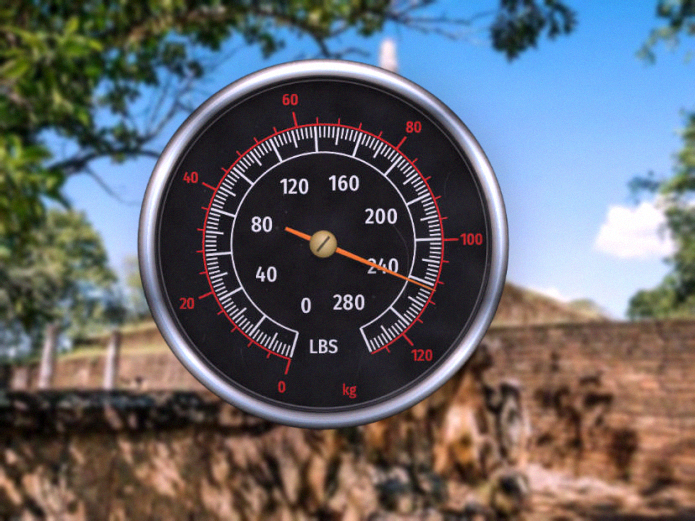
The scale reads 242 lb
